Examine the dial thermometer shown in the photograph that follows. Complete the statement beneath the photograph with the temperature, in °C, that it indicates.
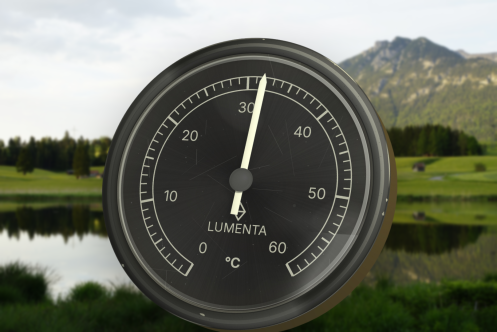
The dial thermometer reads 32 °C
